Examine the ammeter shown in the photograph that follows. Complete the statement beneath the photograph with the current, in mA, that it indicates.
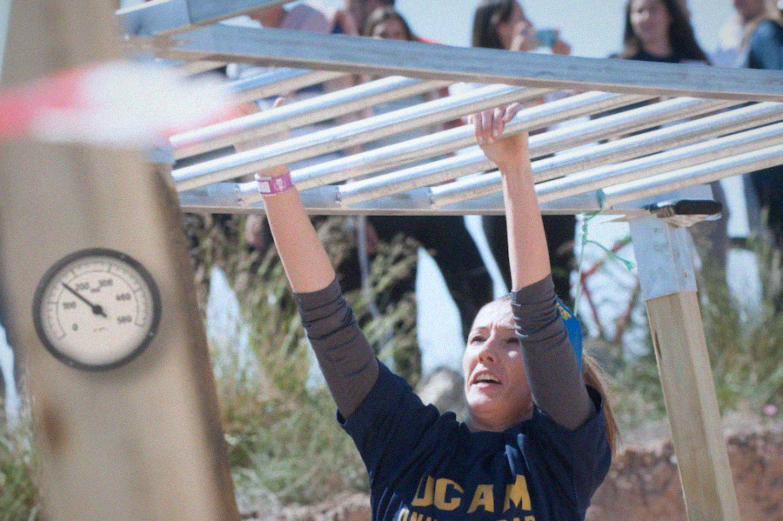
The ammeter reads 160 mA
